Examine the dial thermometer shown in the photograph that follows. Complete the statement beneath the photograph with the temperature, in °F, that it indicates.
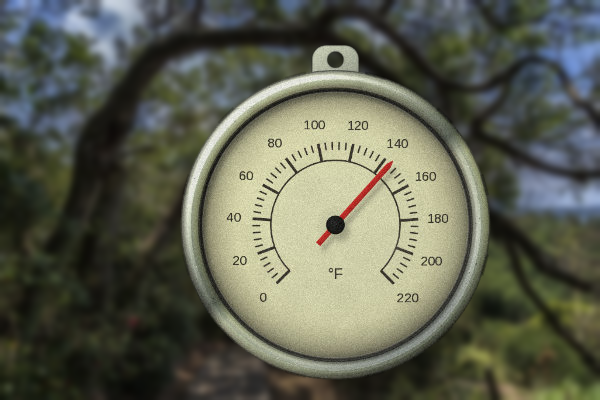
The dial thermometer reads 144 °F
